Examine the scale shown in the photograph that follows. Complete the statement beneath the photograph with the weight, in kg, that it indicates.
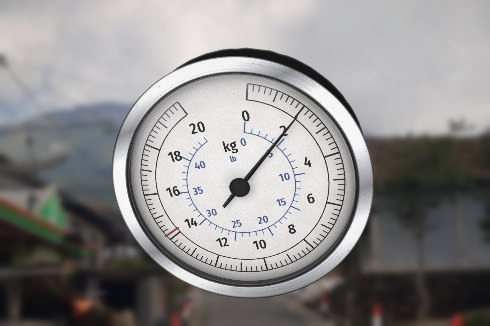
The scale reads 2 kg
